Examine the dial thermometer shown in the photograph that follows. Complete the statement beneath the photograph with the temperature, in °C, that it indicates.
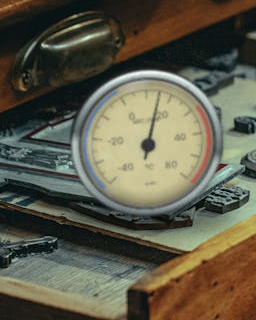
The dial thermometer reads 15 °C
